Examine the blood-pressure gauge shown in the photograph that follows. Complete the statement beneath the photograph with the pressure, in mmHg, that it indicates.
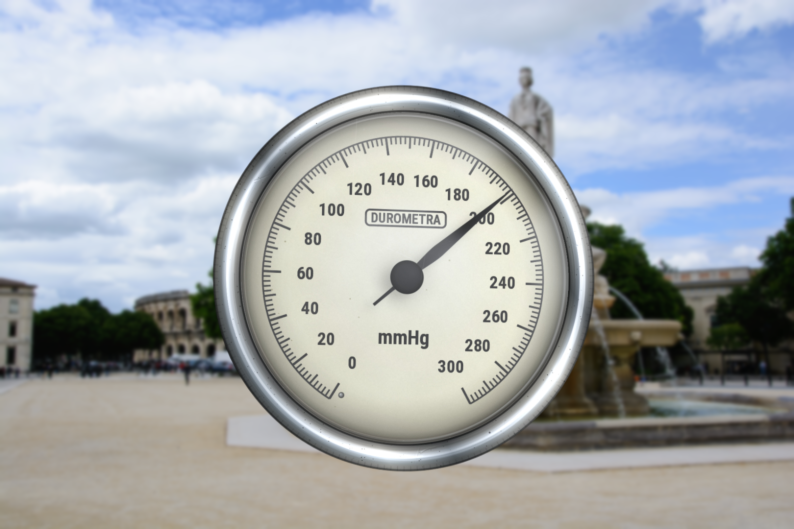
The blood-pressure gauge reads 198 mmHg
